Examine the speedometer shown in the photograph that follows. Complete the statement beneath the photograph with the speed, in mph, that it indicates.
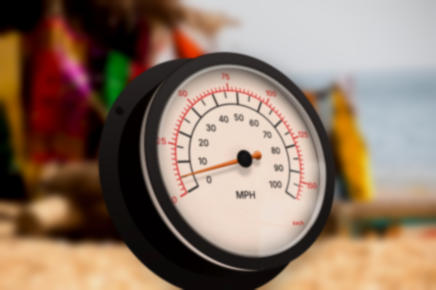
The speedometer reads 5 mph
